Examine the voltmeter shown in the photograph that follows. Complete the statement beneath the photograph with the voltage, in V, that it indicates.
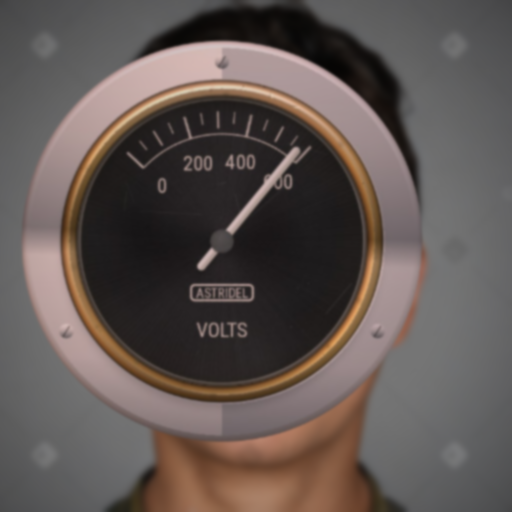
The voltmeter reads 575 V
